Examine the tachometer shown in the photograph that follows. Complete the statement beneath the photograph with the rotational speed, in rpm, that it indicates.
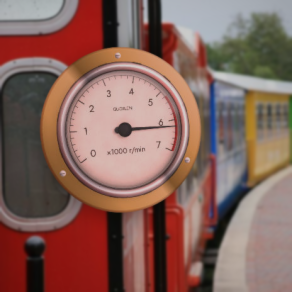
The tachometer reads 6200 rpm
